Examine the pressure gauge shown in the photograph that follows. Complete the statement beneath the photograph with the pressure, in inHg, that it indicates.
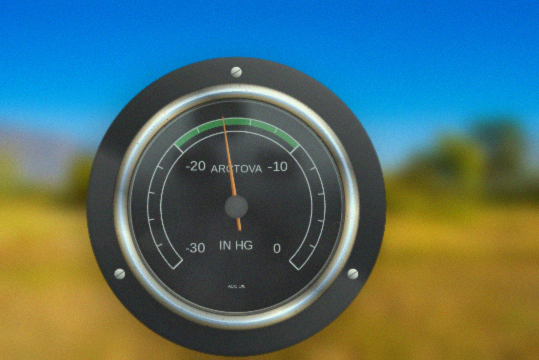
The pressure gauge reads -16 inHg
